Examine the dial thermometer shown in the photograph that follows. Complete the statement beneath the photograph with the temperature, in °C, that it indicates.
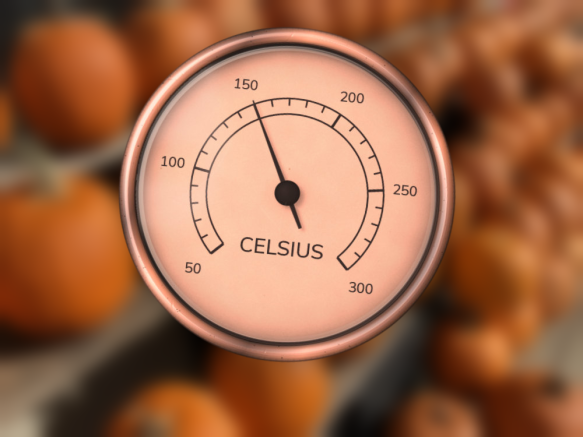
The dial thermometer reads 150 °C
